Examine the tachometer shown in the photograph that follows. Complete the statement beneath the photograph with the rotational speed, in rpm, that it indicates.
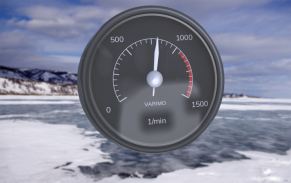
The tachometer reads 800 rpm
